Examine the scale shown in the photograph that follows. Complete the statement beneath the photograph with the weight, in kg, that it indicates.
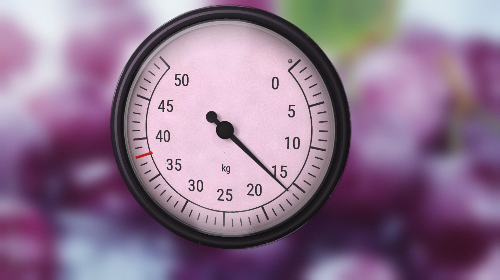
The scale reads 16 kg
